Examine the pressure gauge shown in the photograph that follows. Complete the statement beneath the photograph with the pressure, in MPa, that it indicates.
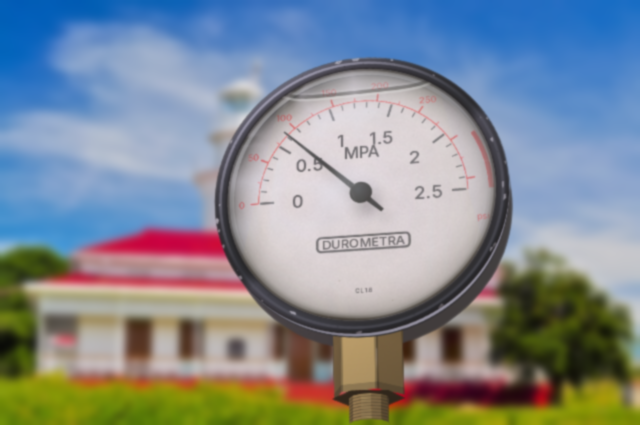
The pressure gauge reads 0.6 MPa
